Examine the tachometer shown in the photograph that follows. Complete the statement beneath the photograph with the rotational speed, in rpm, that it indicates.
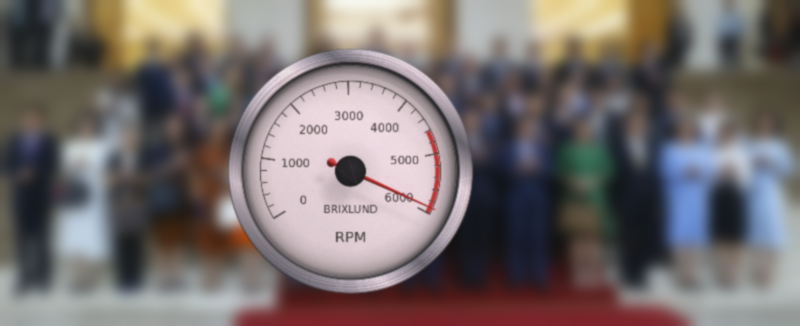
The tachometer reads 5900 rpm
